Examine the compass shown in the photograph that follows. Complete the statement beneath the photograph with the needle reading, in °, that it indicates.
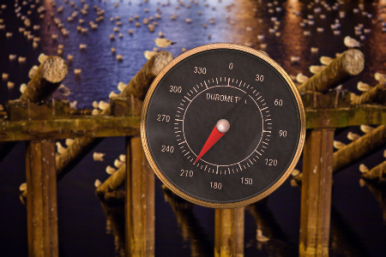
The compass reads 210 °
